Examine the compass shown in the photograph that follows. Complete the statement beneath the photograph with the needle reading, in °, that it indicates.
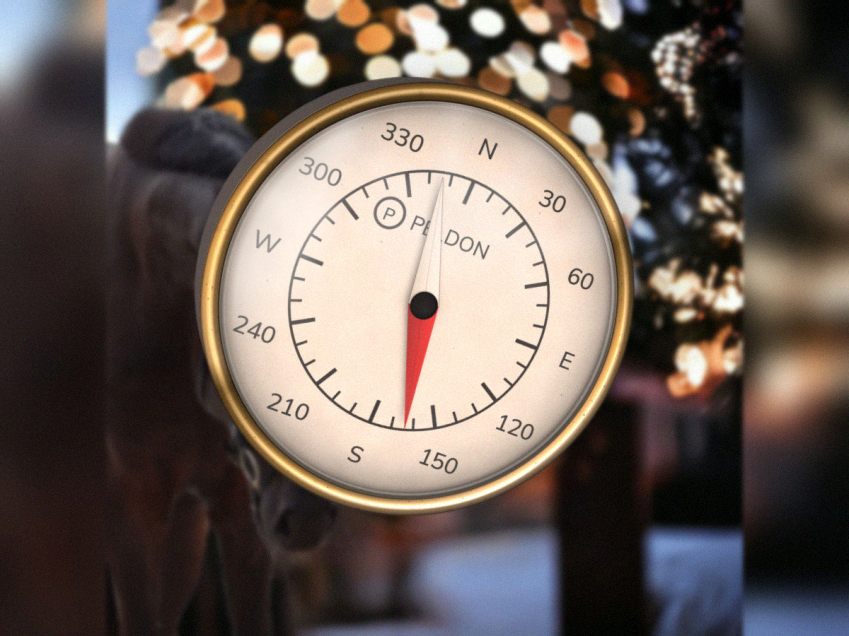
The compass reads 165 °
